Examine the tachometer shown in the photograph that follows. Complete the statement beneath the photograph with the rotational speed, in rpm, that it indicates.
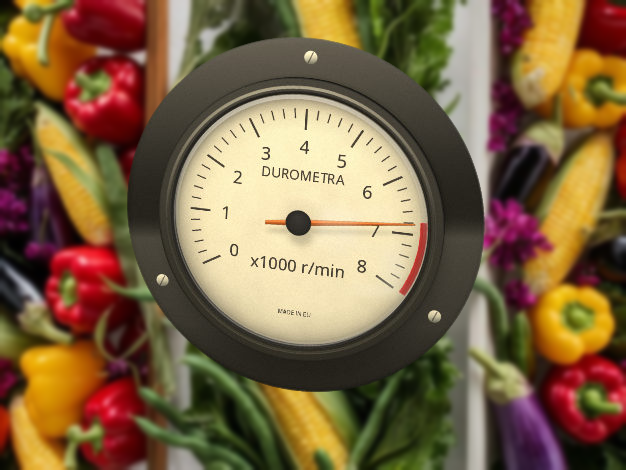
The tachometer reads 6800 rpm
